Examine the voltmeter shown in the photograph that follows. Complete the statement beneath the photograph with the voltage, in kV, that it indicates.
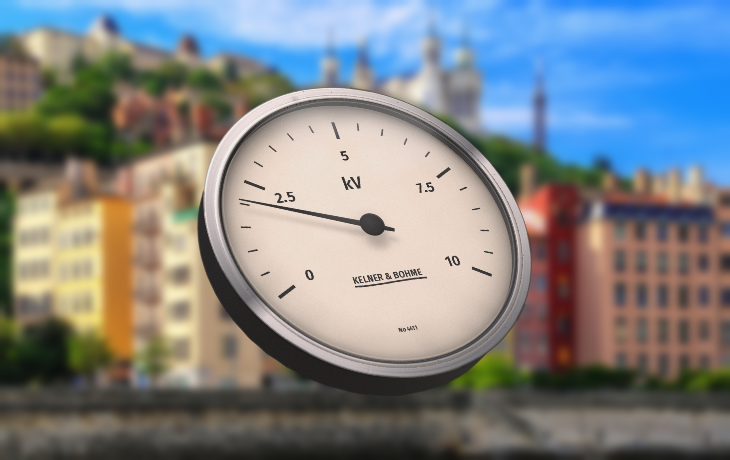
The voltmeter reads 2 kV
